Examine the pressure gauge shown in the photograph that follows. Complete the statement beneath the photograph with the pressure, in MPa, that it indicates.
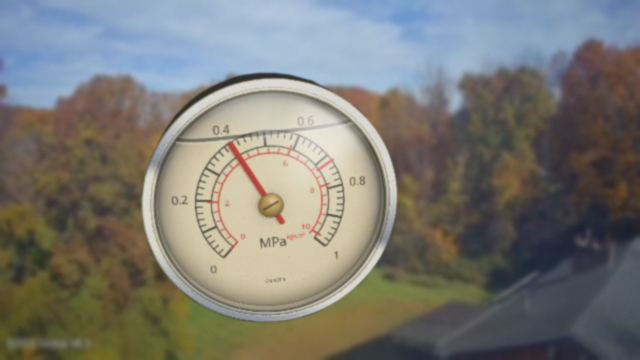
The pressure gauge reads 0.4 MPa
